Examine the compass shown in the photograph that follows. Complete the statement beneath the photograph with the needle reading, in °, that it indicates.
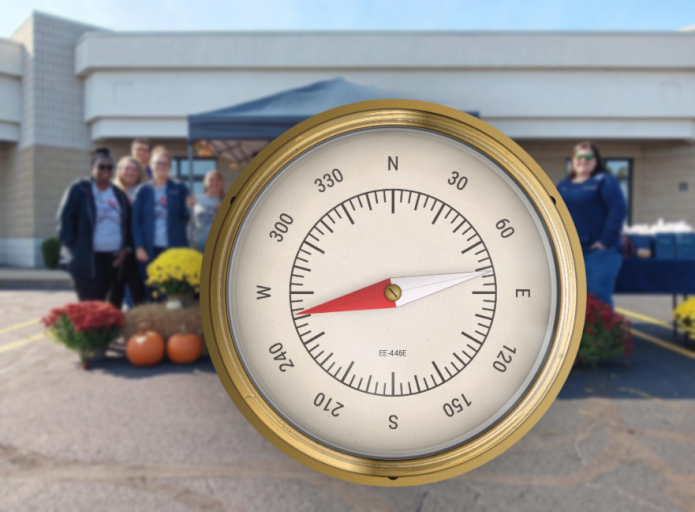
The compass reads 257.5 °
